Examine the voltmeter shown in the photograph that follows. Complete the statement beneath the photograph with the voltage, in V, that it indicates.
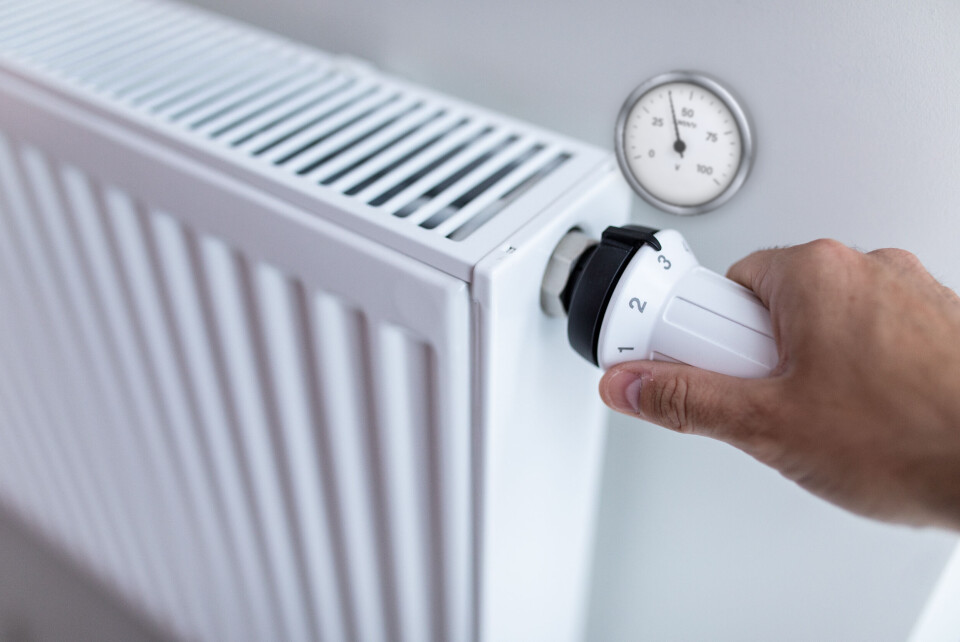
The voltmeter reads 40 V
